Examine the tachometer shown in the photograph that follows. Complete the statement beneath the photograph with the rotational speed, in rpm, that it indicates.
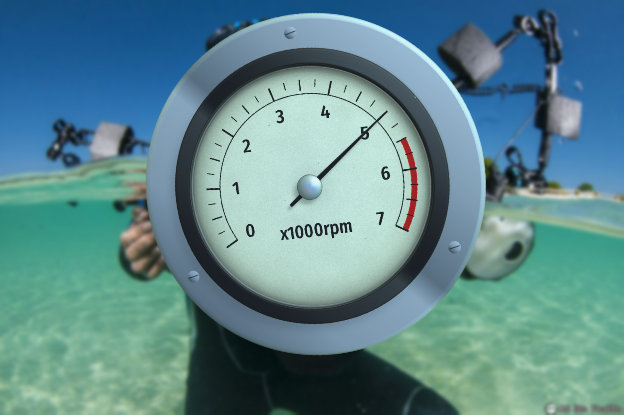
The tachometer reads 5000 rpm
